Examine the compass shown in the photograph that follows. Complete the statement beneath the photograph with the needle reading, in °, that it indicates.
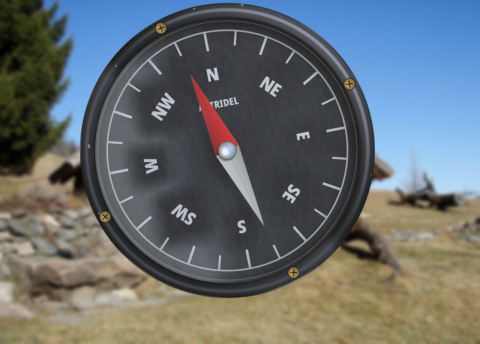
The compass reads 345 °
